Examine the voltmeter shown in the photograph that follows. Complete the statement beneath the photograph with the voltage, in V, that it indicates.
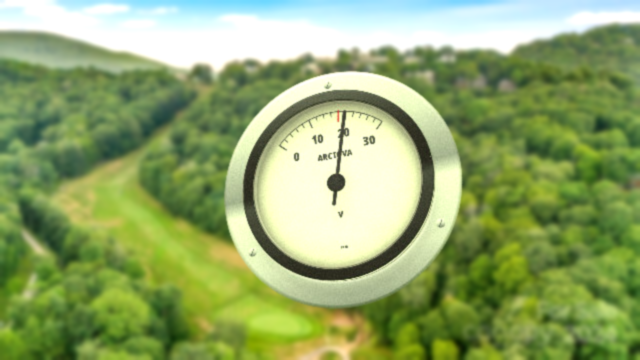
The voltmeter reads 20 V
